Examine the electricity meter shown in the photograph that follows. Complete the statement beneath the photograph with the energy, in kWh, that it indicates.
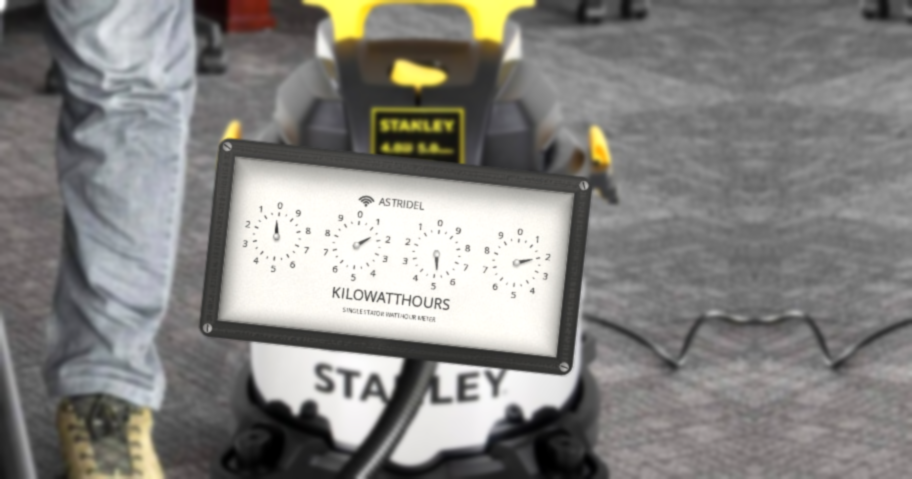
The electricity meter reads 152 kWh
